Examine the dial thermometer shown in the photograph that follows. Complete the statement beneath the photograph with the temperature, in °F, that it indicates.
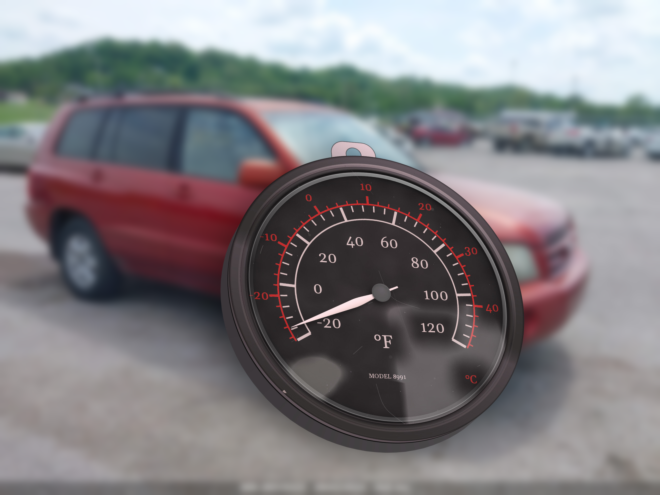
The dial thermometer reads -16 °F
